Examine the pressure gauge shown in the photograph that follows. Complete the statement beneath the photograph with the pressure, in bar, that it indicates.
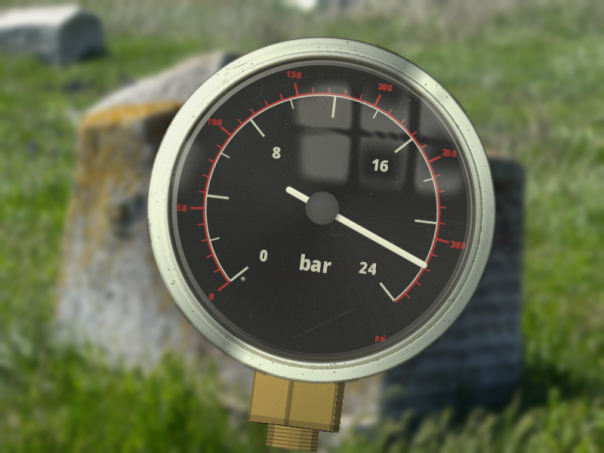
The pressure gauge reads 22 bar
